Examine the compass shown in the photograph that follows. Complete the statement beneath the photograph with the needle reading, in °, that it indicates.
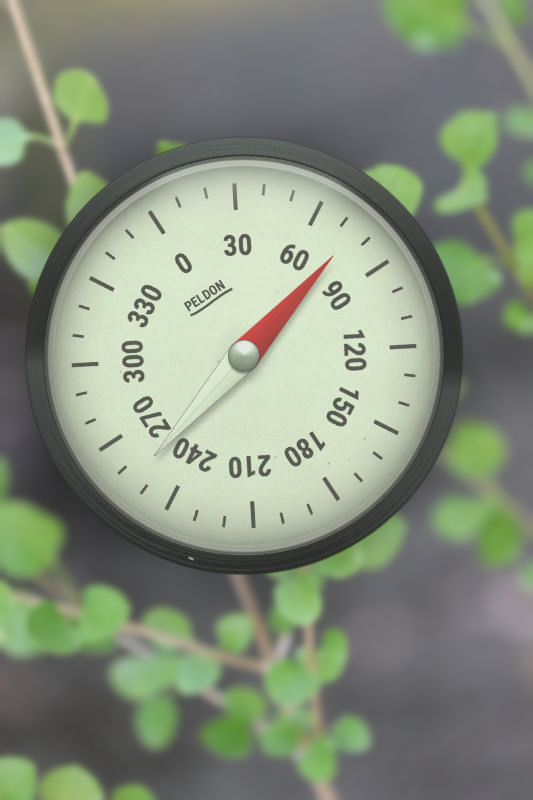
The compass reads 75 °
